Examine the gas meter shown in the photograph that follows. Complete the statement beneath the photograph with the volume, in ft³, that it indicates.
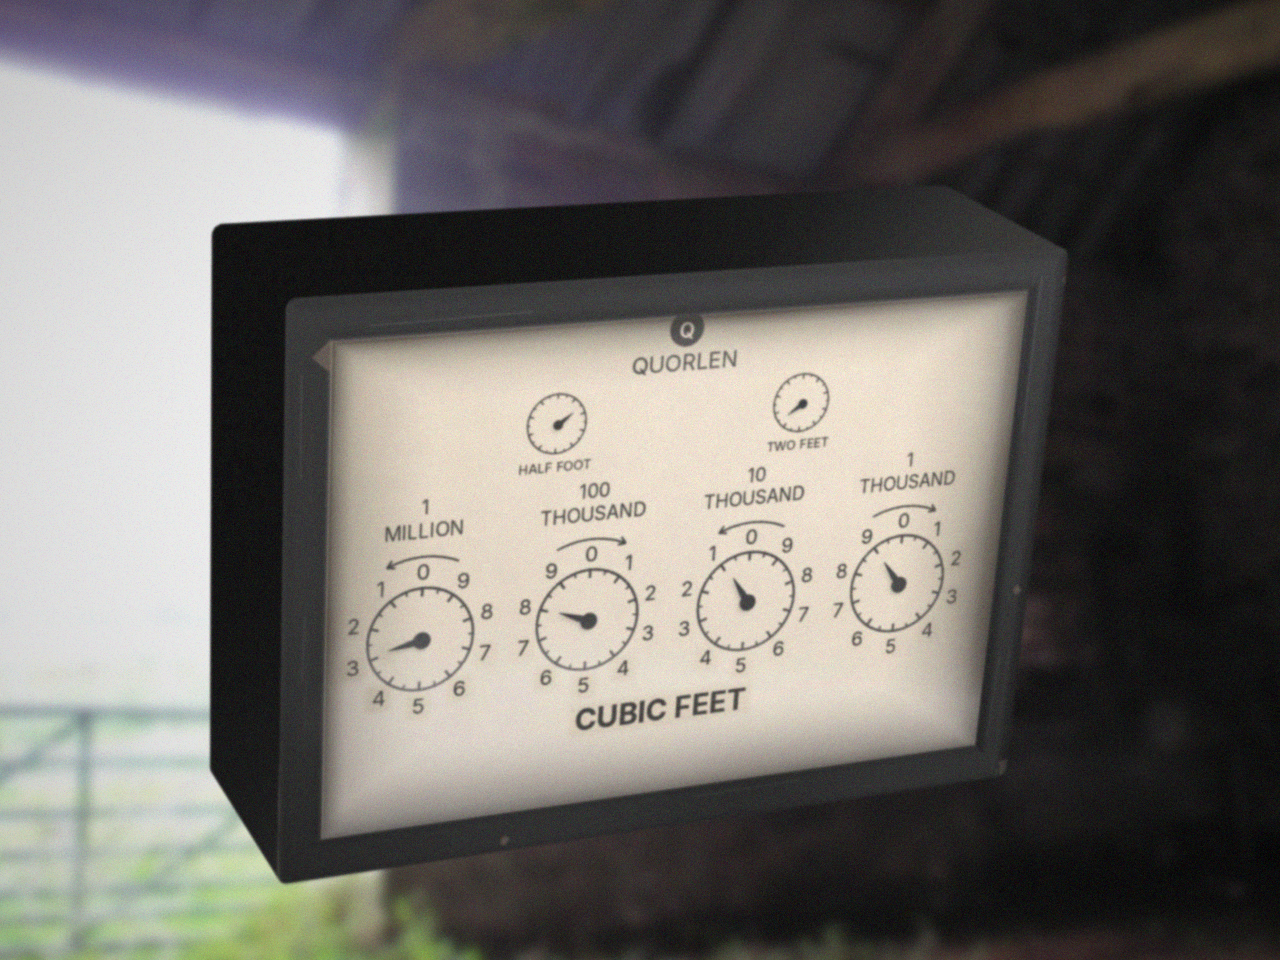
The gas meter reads 280900 ft³
